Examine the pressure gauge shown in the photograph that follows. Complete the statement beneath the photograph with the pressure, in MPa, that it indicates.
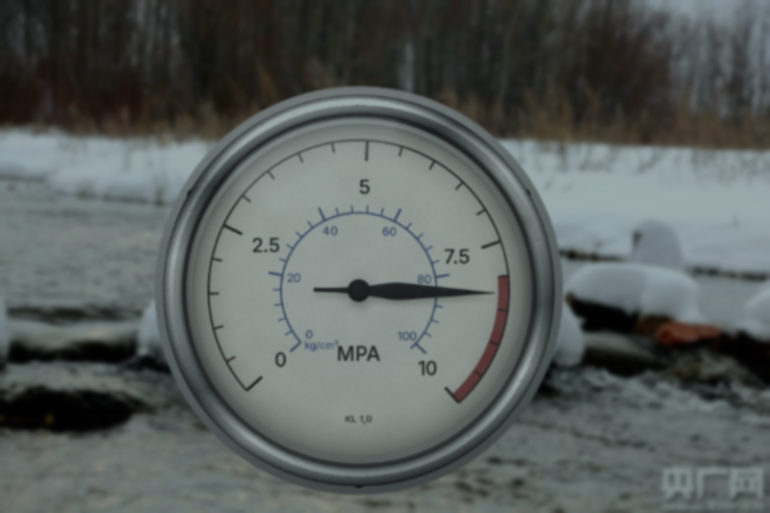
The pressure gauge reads 8.25 MPa
